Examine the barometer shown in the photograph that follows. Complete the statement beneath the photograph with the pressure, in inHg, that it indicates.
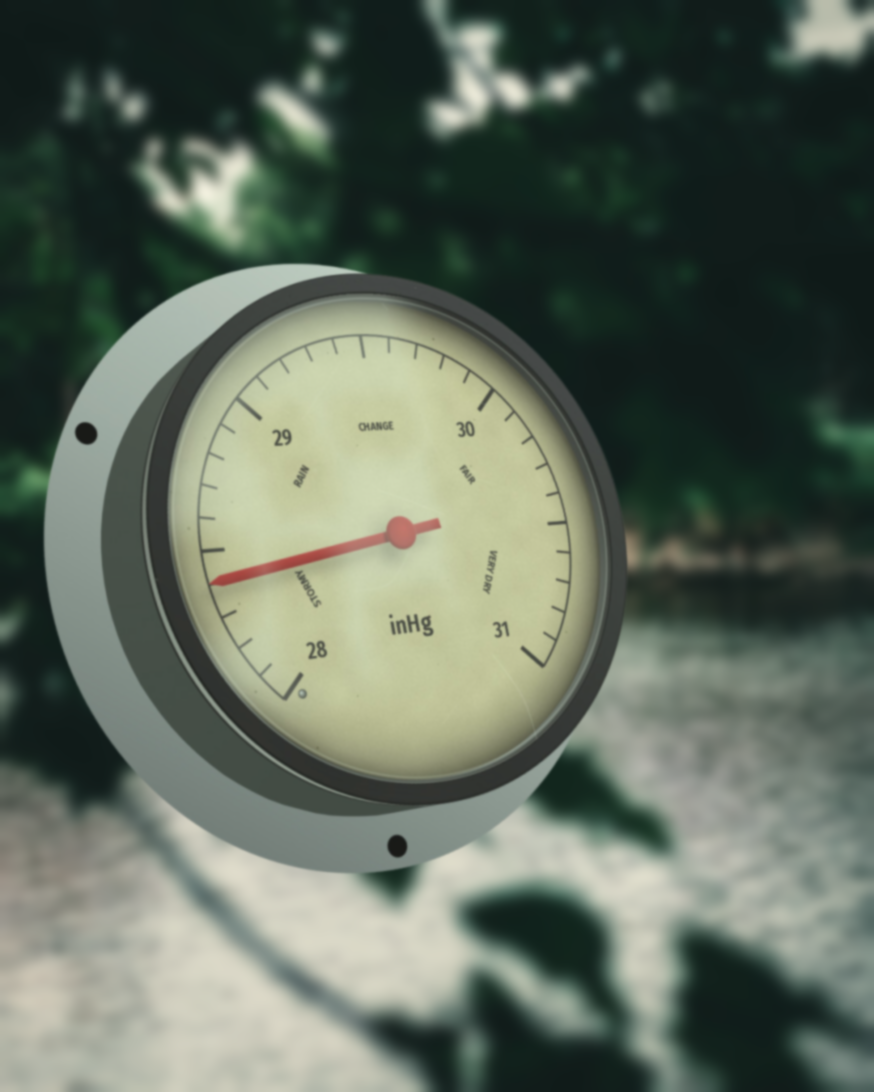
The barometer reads 28.4 inHg
